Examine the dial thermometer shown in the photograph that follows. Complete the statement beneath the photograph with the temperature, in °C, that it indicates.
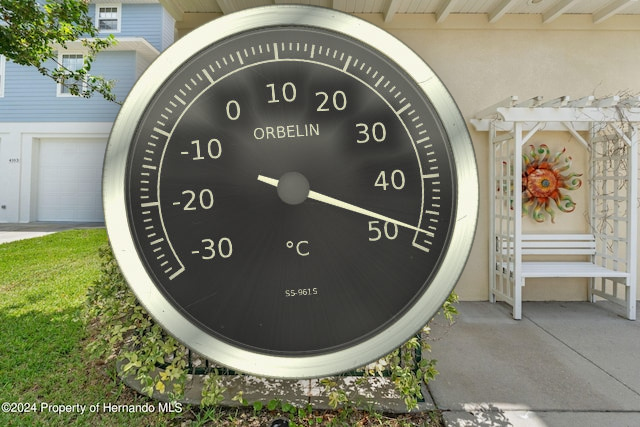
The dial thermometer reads 48 °C
